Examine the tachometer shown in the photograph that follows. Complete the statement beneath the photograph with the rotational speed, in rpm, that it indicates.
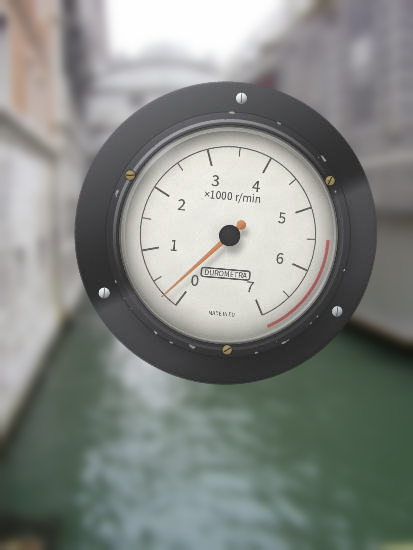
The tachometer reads 250 rpm
